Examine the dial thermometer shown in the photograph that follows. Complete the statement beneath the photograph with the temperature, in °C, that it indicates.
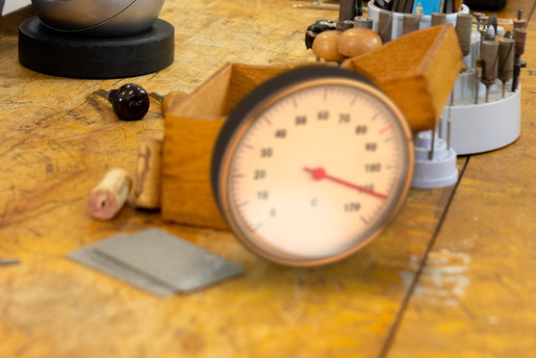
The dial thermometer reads 110 °C
